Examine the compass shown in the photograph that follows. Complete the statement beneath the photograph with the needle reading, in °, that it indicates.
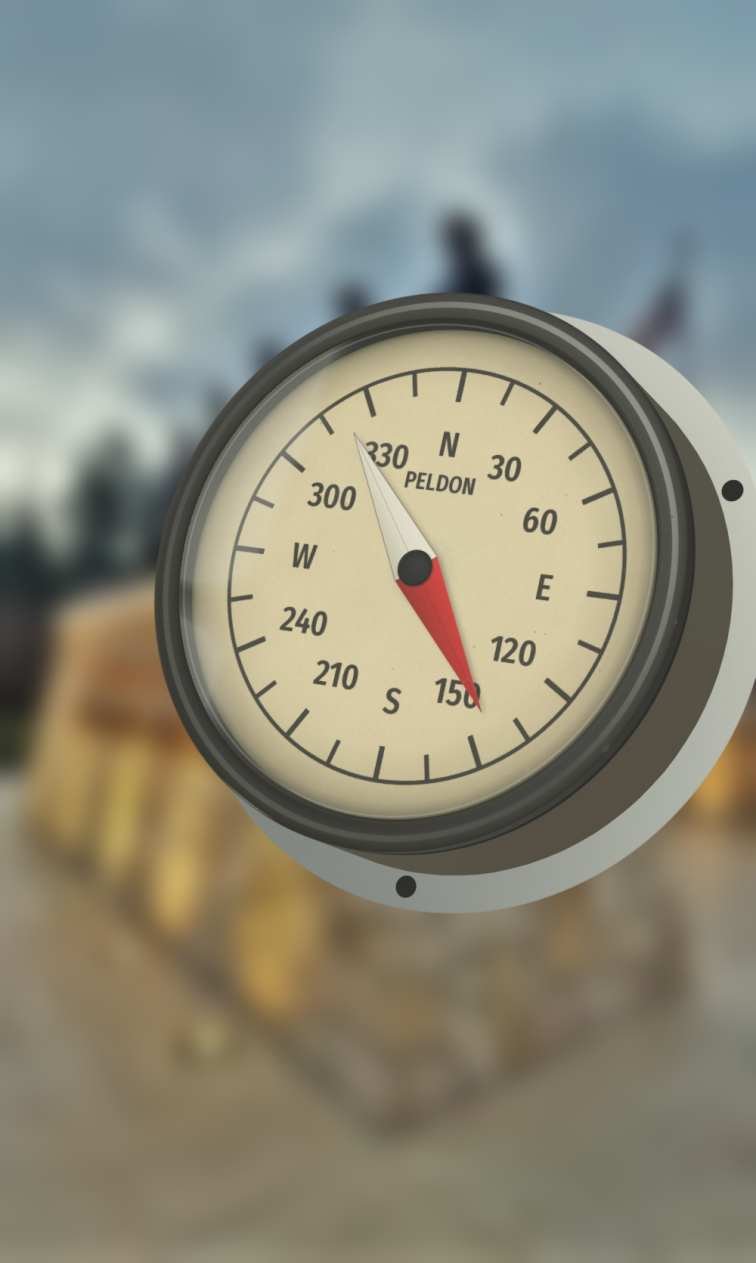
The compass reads 142.5 °
